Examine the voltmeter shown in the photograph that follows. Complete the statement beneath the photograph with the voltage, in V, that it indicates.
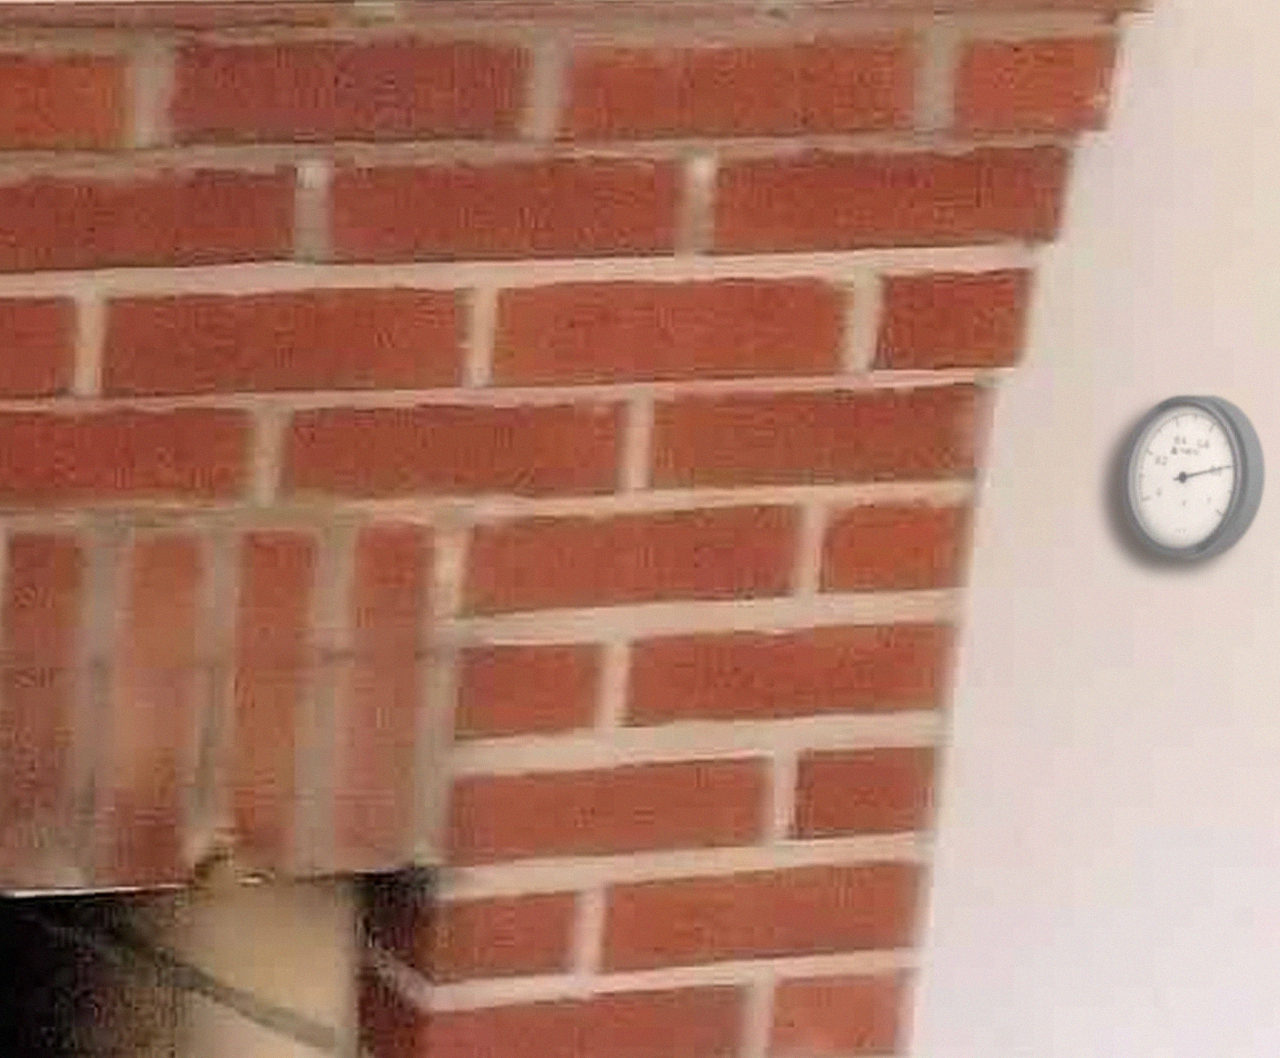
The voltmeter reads 0.8 V
